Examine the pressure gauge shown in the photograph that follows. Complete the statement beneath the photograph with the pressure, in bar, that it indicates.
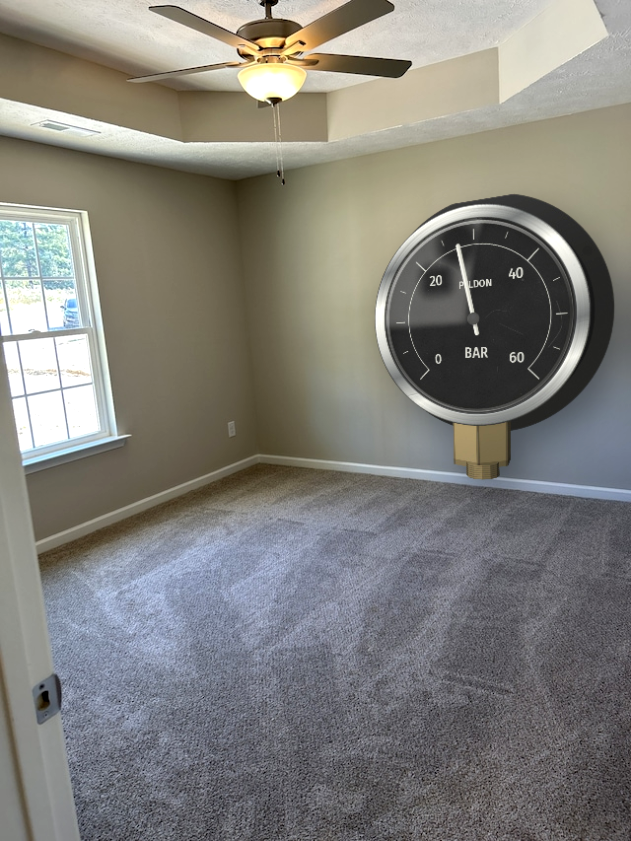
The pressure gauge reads 27.5 bar
